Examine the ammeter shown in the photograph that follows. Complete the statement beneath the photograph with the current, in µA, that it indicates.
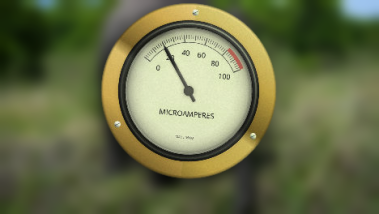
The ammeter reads 20 µA
